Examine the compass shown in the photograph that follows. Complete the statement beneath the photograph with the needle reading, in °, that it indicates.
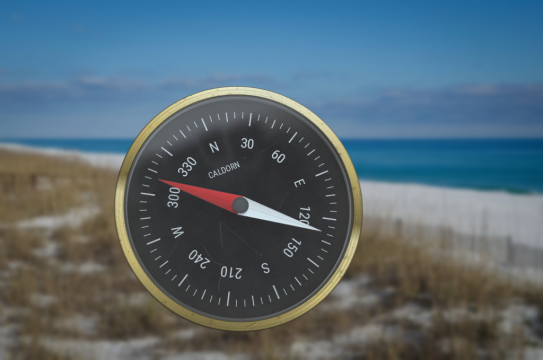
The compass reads 310 °
